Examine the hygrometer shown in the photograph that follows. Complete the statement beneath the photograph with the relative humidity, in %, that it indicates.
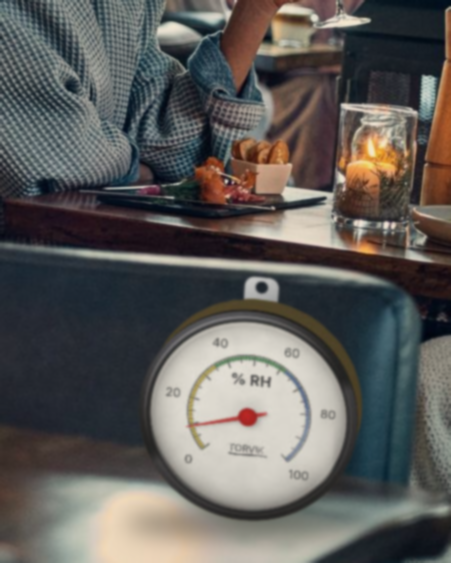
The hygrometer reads 10 %
